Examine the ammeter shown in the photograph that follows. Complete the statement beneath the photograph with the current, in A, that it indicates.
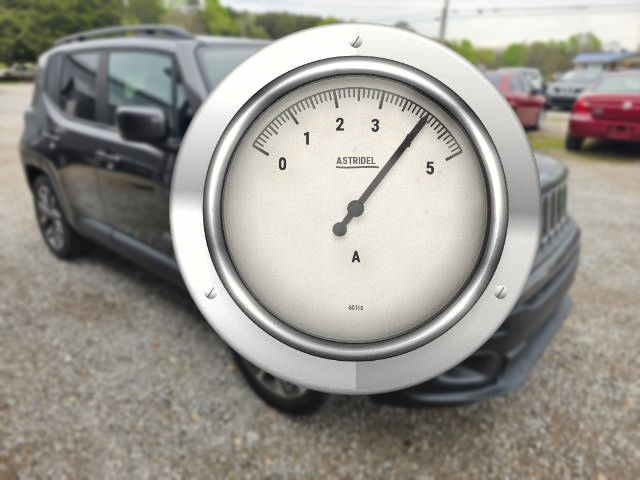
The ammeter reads 4 A
